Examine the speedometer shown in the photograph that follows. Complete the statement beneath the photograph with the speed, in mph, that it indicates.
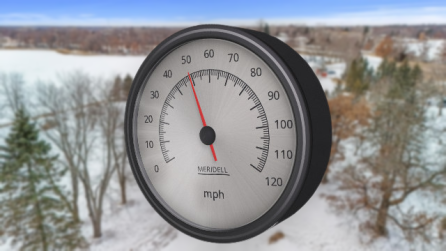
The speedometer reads 50 mph
